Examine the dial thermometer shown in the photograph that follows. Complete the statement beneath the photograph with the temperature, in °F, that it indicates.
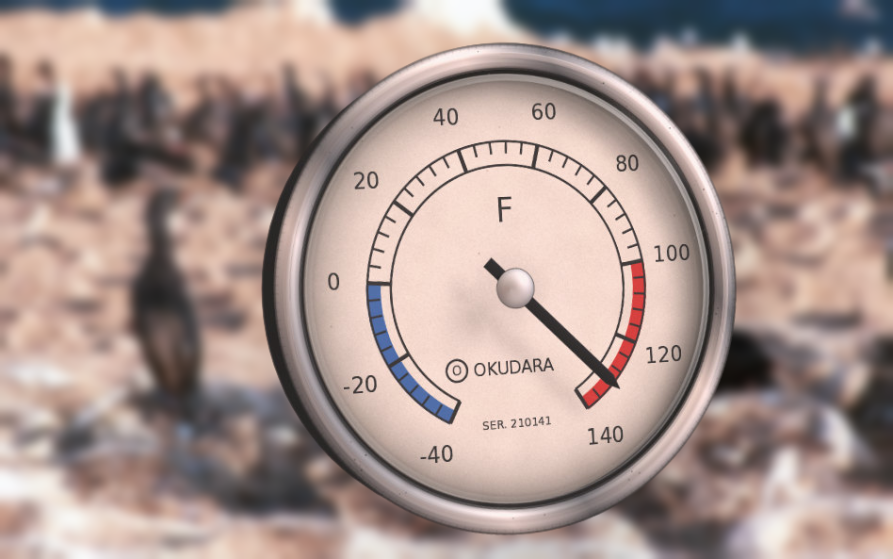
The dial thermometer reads 132 °F
